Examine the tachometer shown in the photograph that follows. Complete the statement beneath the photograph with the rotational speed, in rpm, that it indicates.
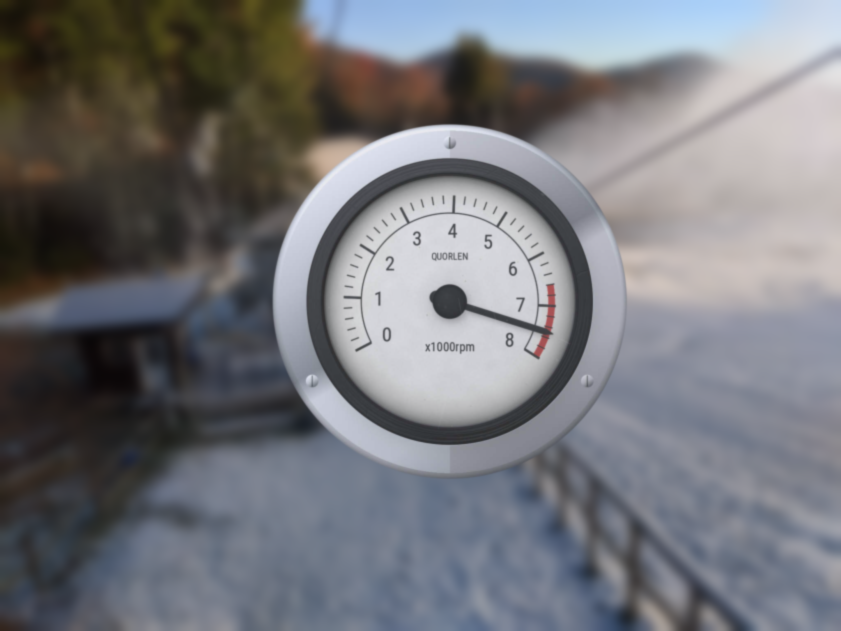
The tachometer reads 7500 rpm
